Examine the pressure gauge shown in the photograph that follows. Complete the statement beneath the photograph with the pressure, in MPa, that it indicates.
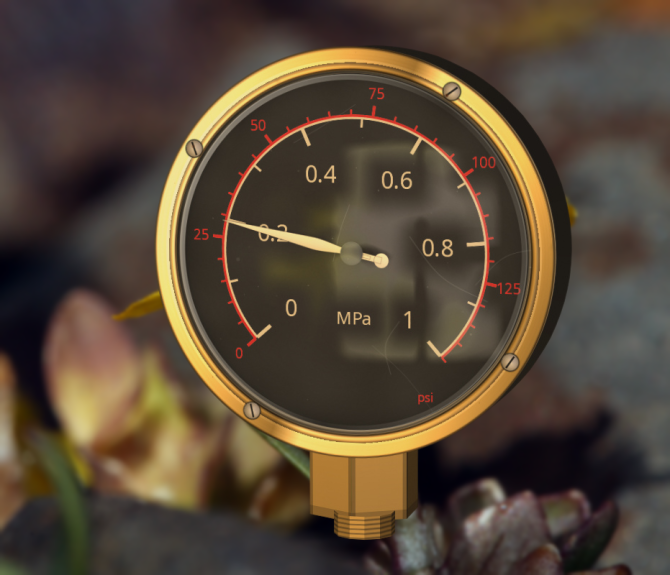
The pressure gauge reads 0.2 MPa
